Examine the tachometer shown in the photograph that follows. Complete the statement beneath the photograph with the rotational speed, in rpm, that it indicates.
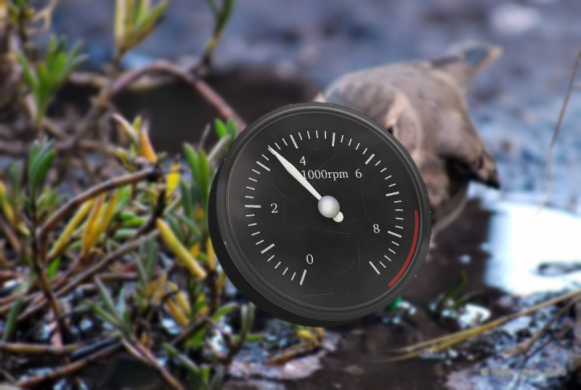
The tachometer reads 3400 rpm
